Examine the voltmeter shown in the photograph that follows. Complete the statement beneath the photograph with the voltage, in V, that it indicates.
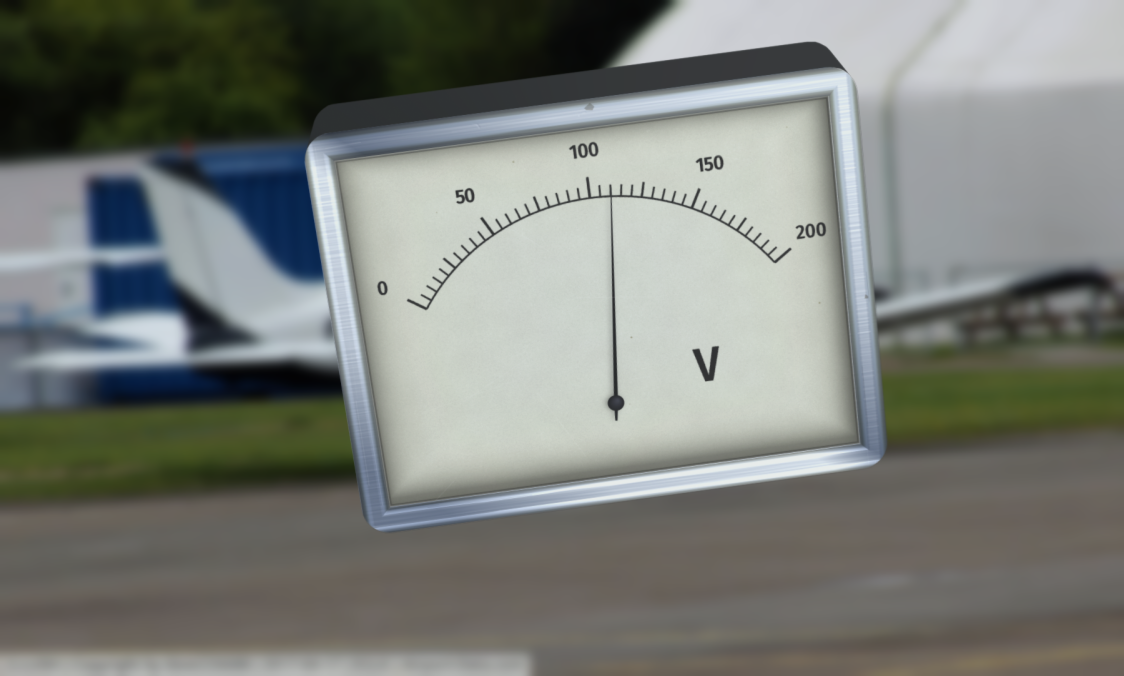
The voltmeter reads 110 V
